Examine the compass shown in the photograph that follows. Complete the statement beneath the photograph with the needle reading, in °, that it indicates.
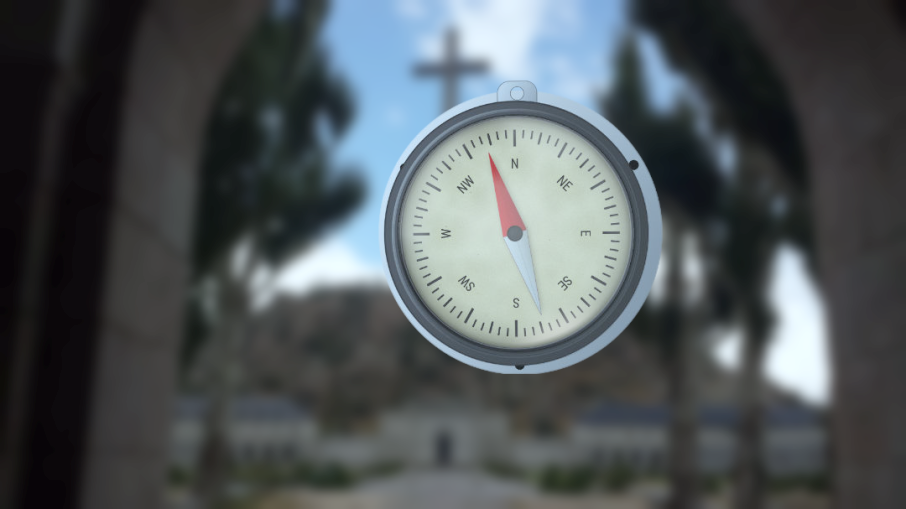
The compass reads 342.5 °
